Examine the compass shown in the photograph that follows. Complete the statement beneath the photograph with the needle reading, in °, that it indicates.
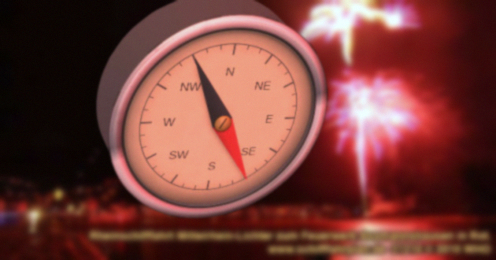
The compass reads 150 °
